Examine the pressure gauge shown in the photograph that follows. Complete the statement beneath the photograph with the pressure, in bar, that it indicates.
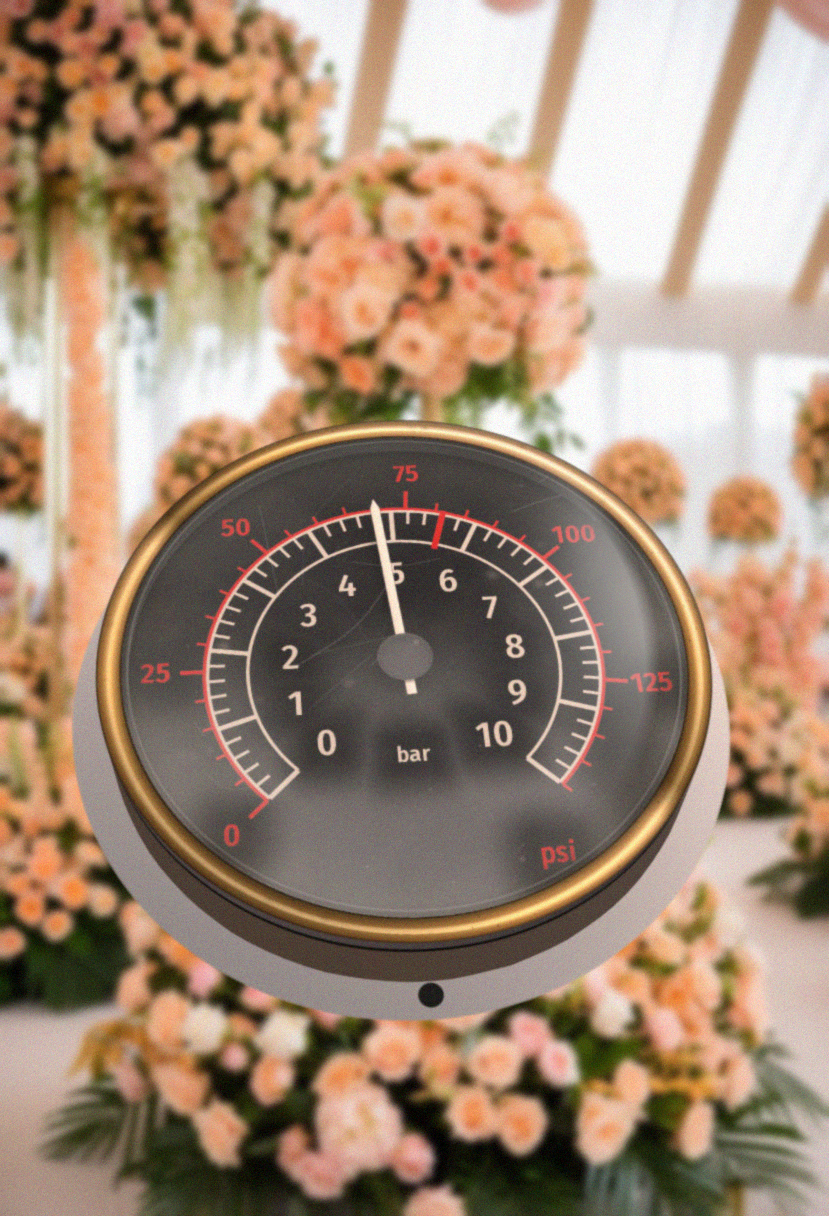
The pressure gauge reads 4.8 bar
